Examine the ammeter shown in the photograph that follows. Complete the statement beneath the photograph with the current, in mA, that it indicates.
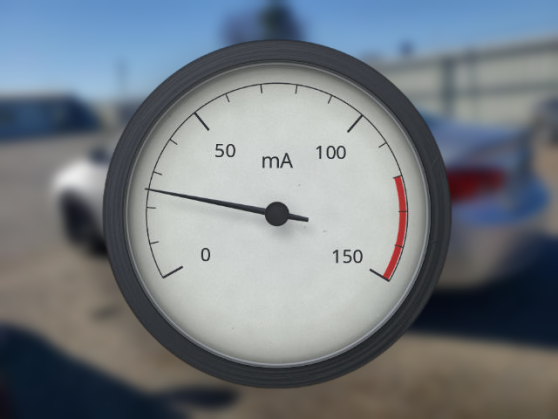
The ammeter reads 25 mA
